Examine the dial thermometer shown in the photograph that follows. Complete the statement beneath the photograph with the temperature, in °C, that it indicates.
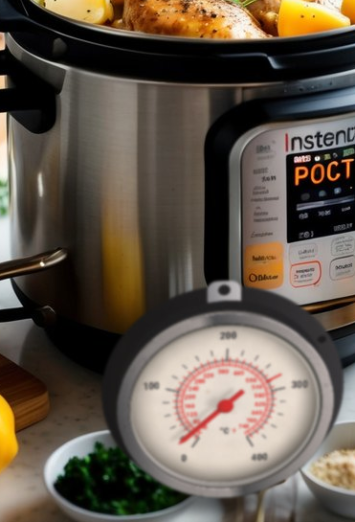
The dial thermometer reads 20 °C
